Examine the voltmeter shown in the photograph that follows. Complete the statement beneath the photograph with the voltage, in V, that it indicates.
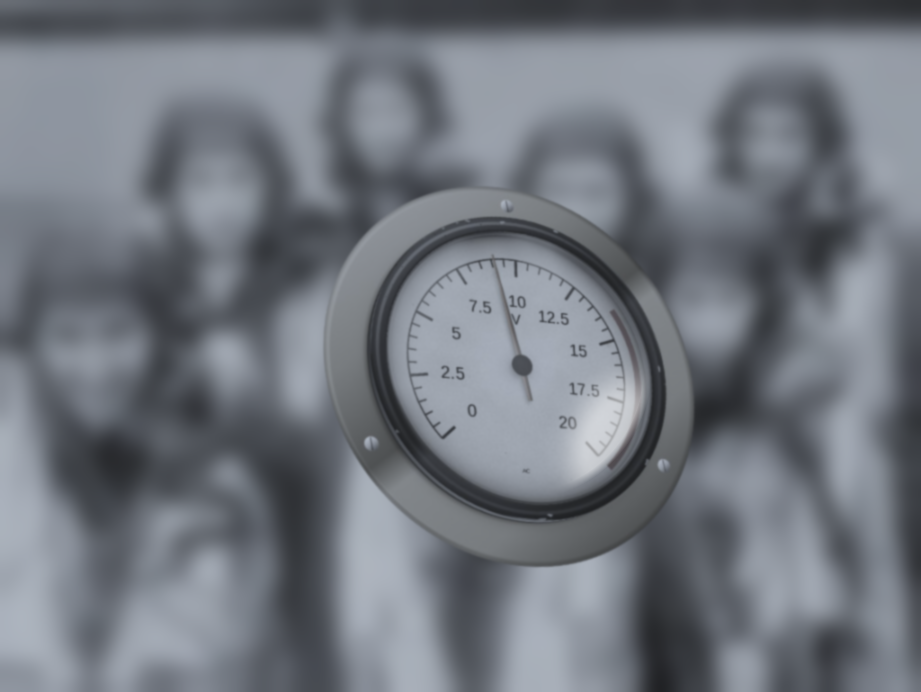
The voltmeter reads 9 V
